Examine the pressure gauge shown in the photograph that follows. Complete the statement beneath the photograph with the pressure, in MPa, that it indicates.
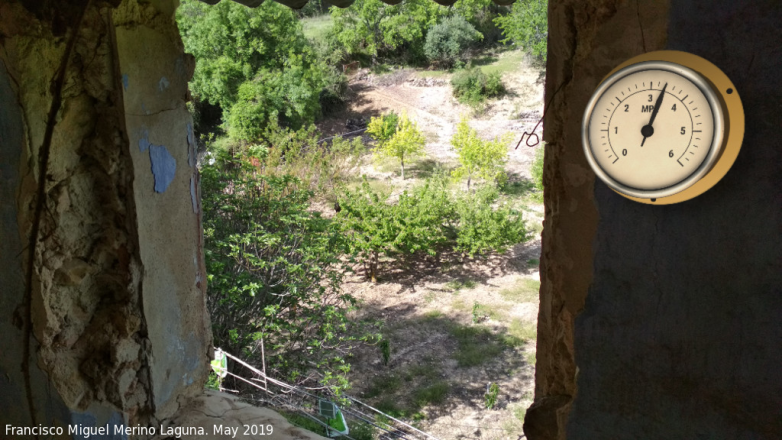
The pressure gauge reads 3.4 MPa
